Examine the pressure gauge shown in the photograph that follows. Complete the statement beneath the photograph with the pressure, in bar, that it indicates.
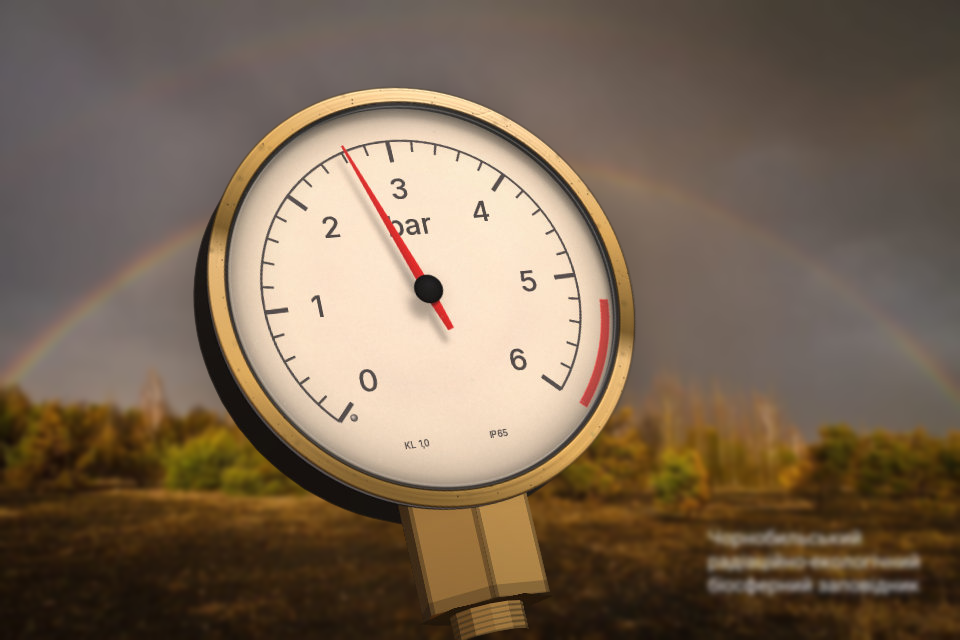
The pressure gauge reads 2.6 bar
